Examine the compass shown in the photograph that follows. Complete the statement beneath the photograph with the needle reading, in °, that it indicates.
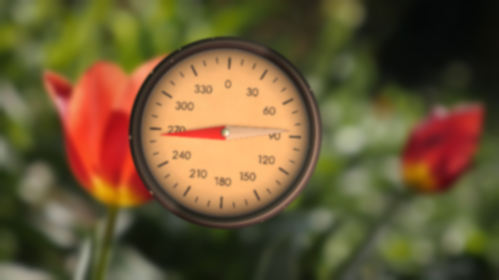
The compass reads 265 °
